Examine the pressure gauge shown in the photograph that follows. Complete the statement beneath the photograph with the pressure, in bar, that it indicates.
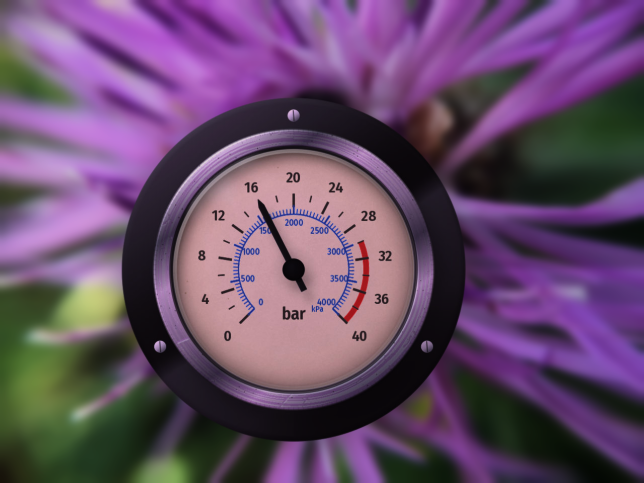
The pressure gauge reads 16 bar
